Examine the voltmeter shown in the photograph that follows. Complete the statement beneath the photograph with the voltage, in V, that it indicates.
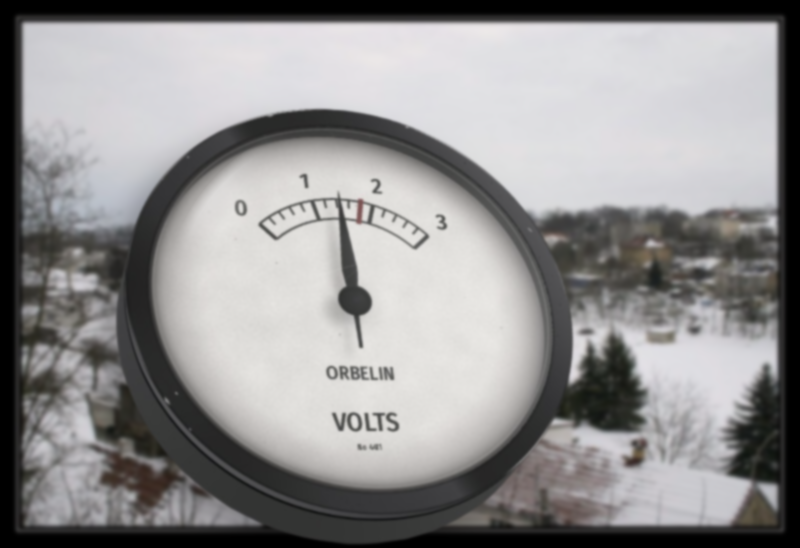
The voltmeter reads 1.4 V
